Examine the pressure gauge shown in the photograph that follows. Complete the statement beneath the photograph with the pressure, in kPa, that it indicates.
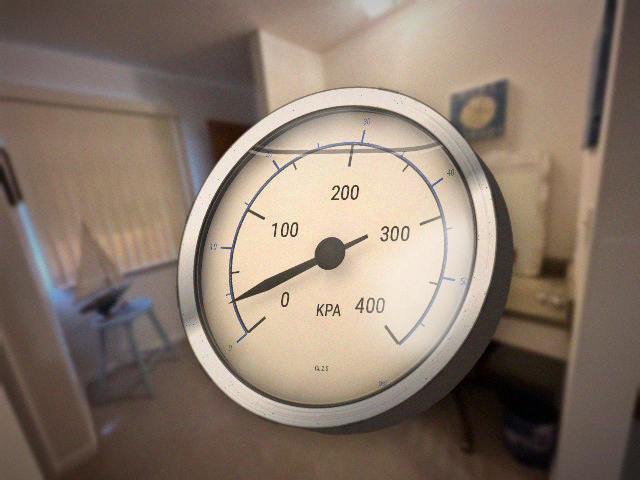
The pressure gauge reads 25 kPa
